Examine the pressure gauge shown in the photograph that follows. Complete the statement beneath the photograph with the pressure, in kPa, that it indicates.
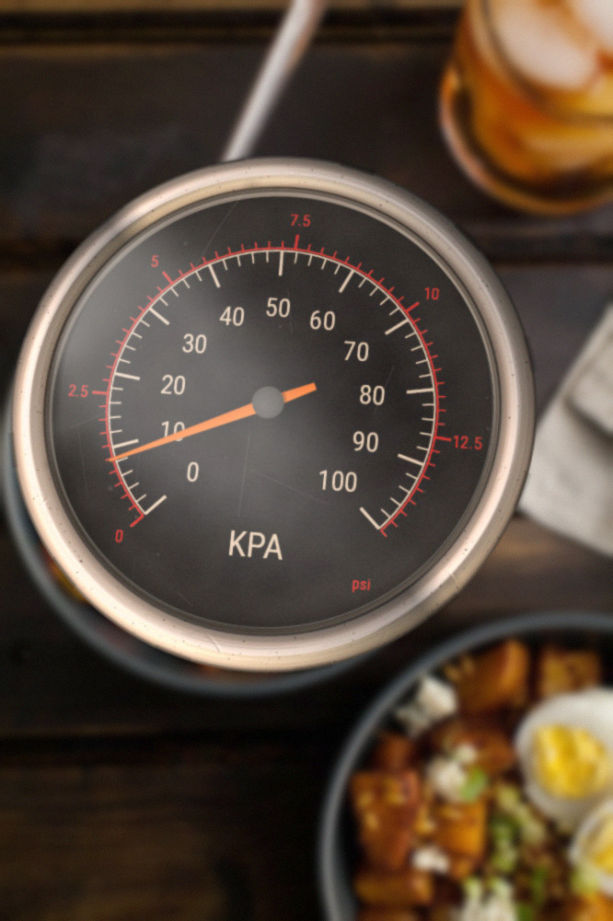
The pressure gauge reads 8 kPa
